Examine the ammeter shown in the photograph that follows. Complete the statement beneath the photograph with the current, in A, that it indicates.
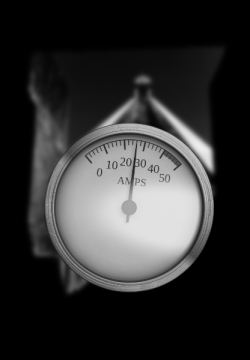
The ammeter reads 26 A
